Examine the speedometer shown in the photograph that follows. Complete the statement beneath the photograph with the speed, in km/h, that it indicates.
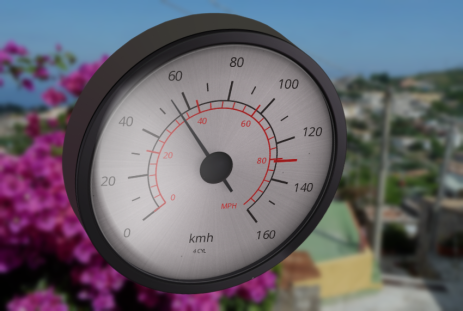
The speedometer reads 55 km/h
